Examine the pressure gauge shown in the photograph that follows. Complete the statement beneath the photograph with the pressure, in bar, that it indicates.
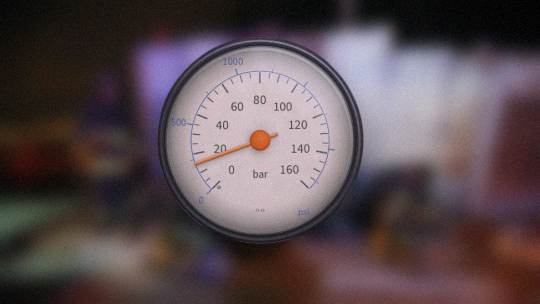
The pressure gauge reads 15 bar
